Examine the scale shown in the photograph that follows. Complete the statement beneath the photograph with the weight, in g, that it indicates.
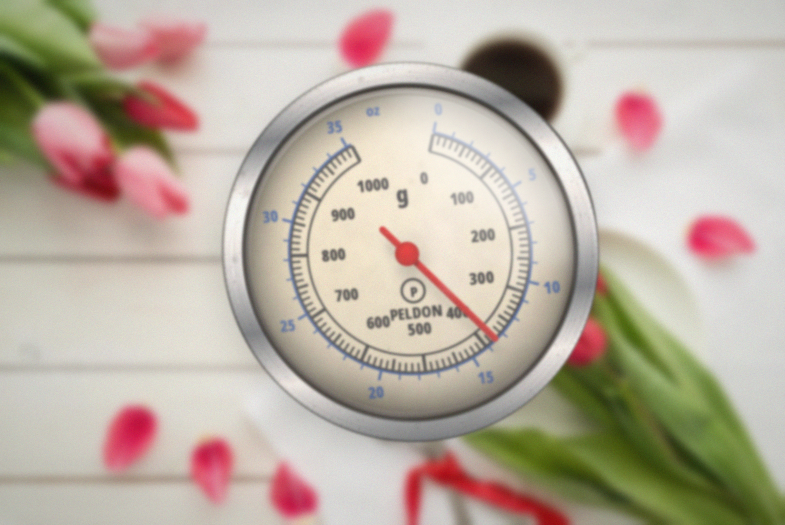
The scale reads 380 g
